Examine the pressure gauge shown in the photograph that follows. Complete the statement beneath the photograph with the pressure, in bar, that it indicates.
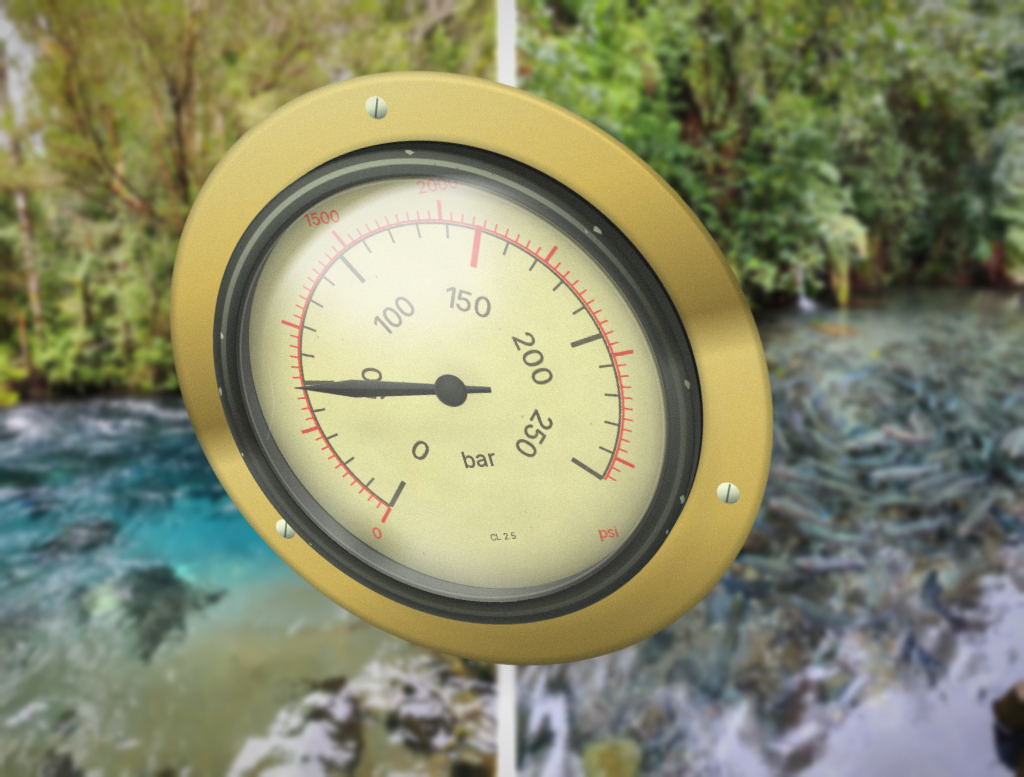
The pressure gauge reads 50 bar
